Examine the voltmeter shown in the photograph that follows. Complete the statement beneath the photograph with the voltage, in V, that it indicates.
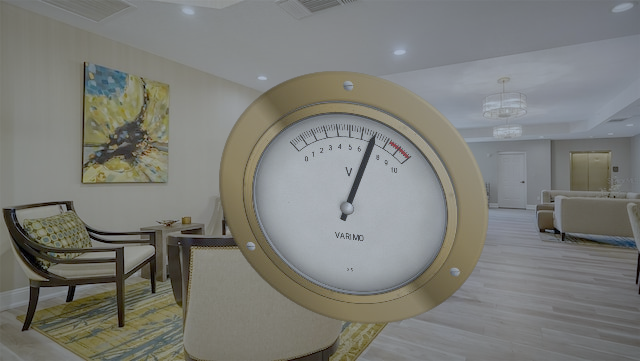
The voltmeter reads 7 V
